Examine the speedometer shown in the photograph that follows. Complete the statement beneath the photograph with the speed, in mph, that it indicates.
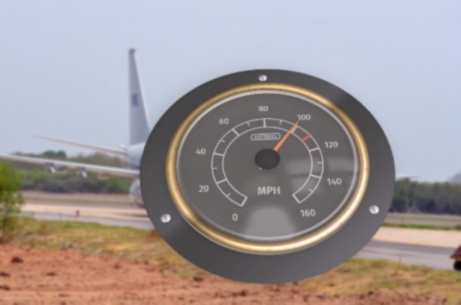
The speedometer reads 100 mph
